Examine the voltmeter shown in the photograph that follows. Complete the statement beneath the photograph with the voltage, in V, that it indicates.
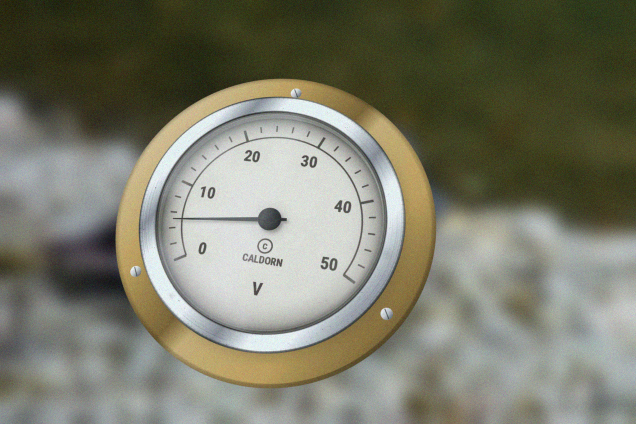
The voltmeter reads 5 V
